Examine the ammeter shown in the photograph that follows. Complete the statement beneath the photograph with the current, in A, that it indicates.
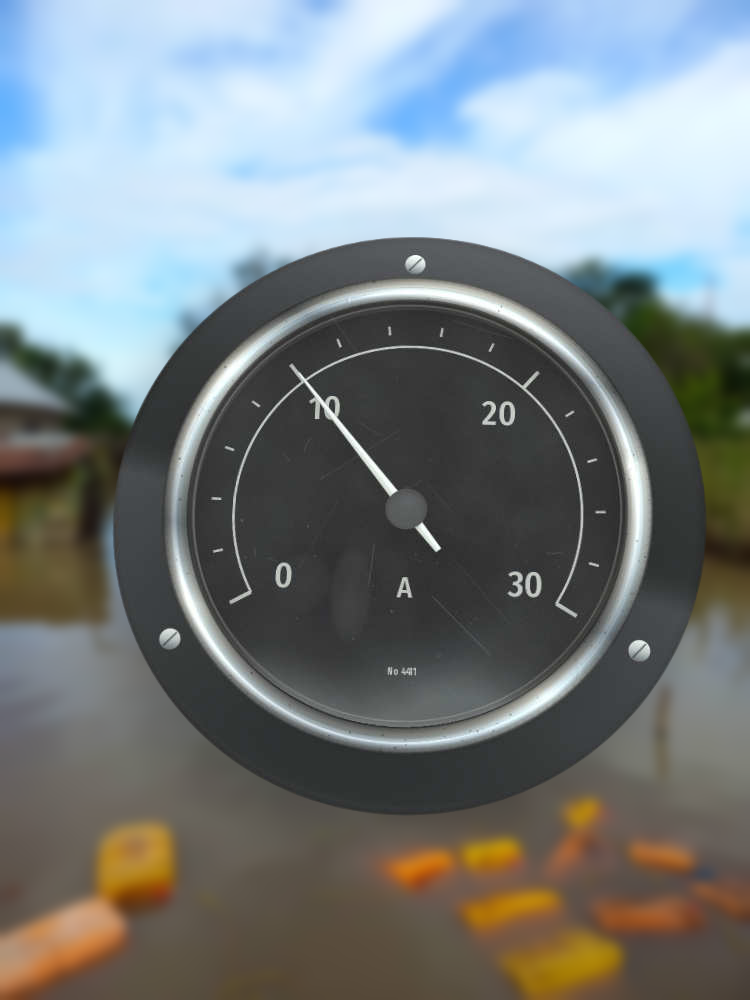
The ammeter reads 10 A
